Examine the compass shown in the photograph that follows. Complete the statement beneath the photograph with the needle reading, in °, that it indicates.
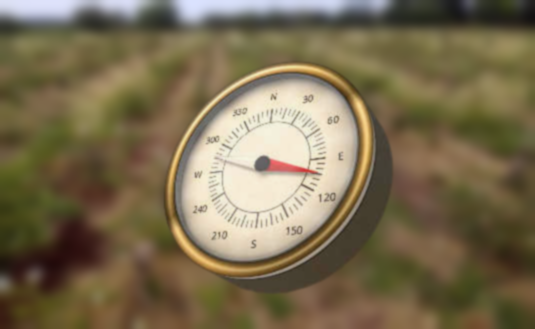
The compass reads 105 °
